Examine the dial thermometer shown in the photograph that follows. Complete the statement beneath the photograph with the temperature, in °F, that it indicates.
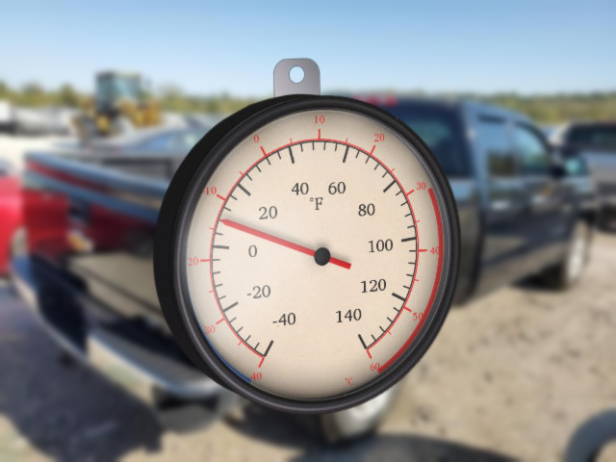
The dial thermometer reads 8 °F
